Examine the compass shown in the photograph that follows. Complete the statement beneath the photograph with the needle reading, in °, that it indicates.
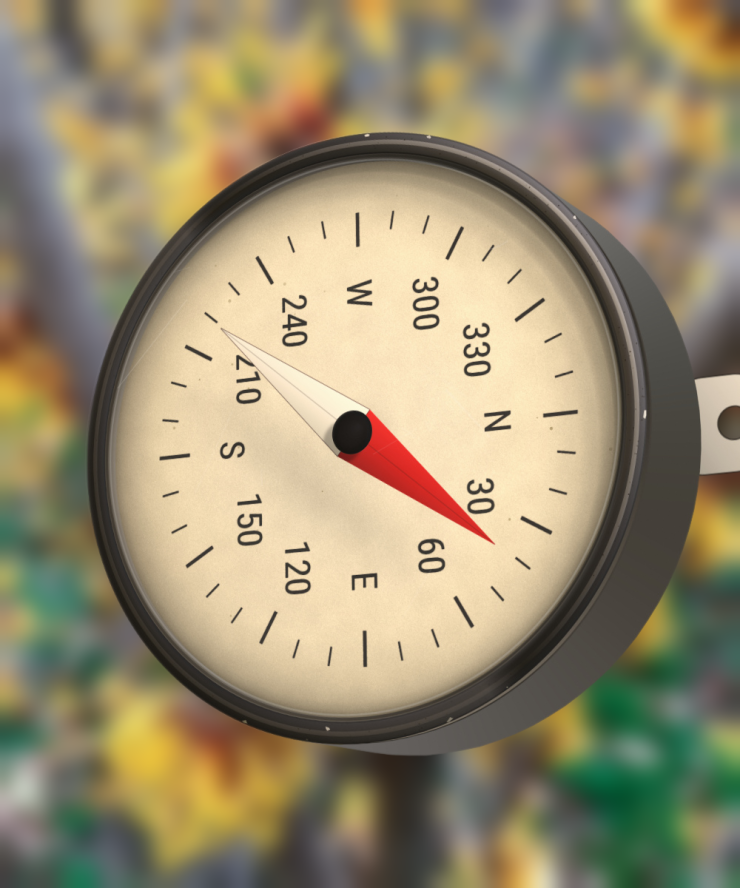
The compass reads 40 °
